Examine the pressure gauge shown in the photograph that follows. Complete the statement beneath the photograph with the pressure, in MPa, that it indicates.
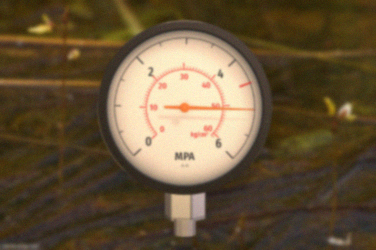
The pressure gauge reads 5 MPa
